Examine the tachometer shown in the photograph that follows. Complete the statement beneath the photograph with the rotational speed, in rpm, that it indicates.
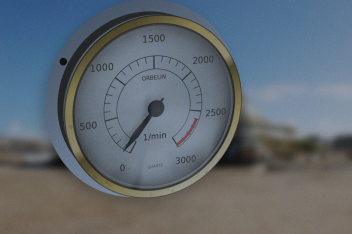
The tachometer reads 100 rpm
